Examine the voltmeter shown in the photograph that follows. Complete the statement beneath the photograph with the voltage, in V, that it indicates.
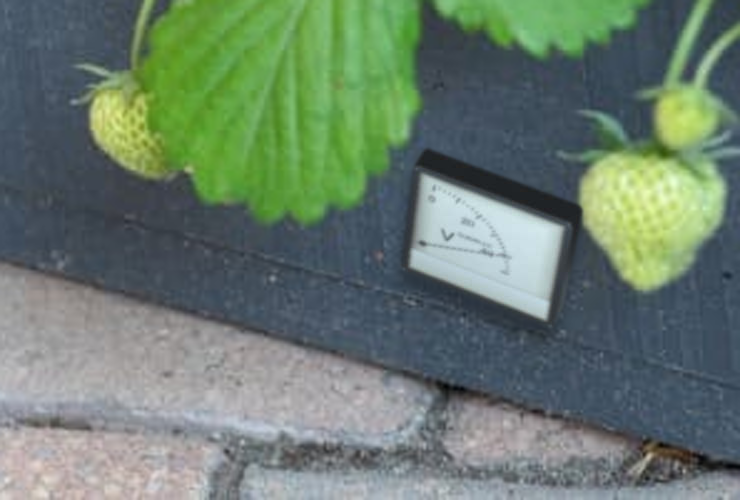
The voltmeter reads 40 V
